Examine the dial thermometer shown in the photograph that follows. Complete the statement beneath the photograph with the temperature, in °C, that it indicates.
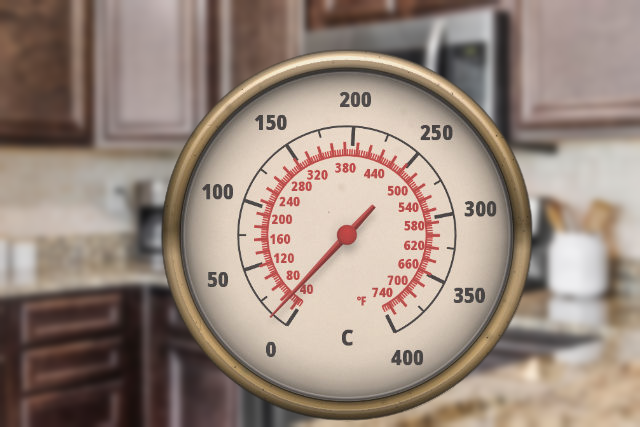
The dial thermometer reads 12.5 °C
